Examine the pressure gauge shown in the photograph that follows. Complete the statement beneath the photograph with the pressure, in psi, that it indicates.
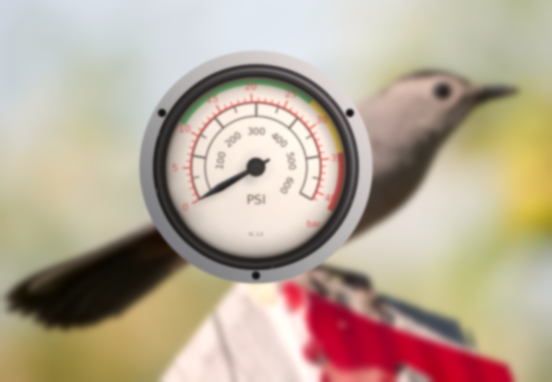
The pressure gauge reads 0 psi
